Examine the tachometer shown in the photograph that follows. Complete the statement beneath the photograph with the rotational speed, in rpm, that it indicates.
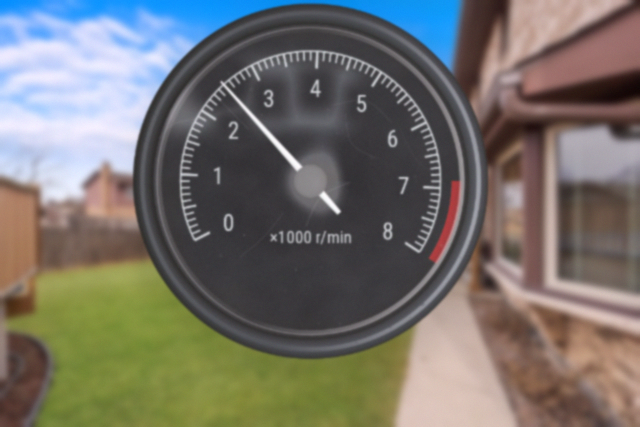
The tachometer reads 2500 rpm
